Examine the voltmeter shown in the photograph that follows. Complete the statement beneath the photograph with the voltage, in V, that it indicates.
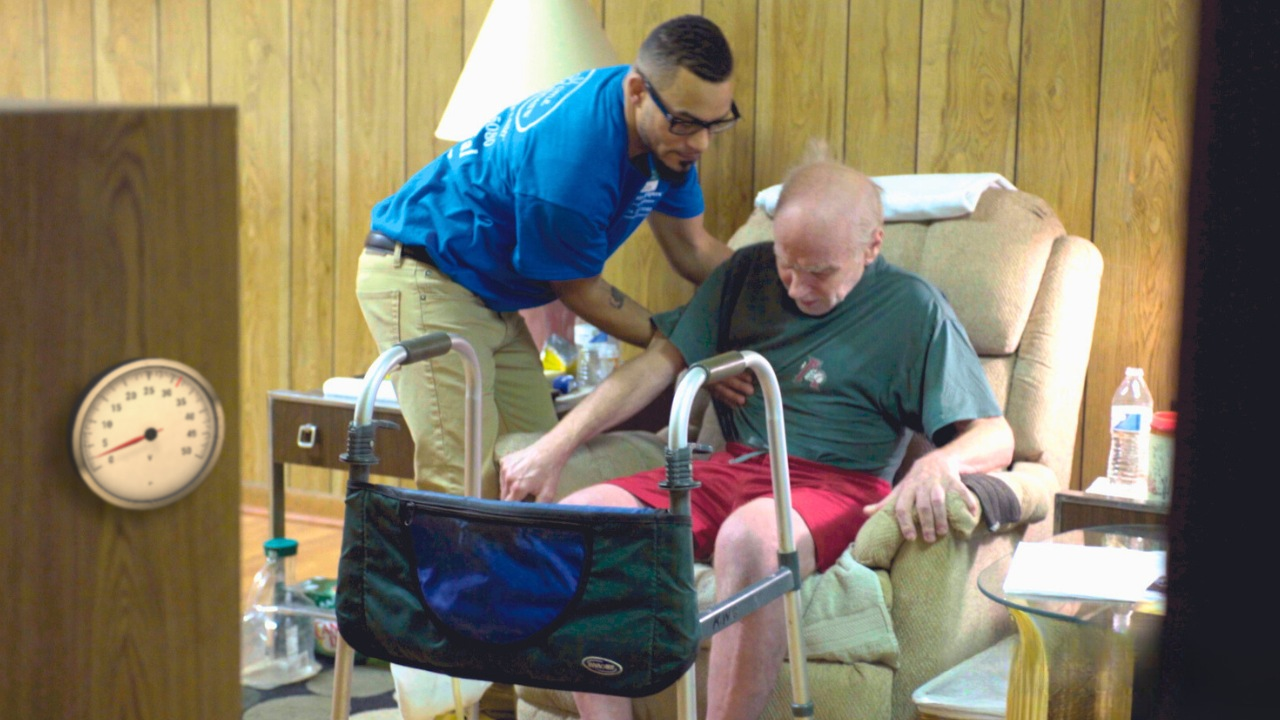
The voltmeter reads 2.5 V
